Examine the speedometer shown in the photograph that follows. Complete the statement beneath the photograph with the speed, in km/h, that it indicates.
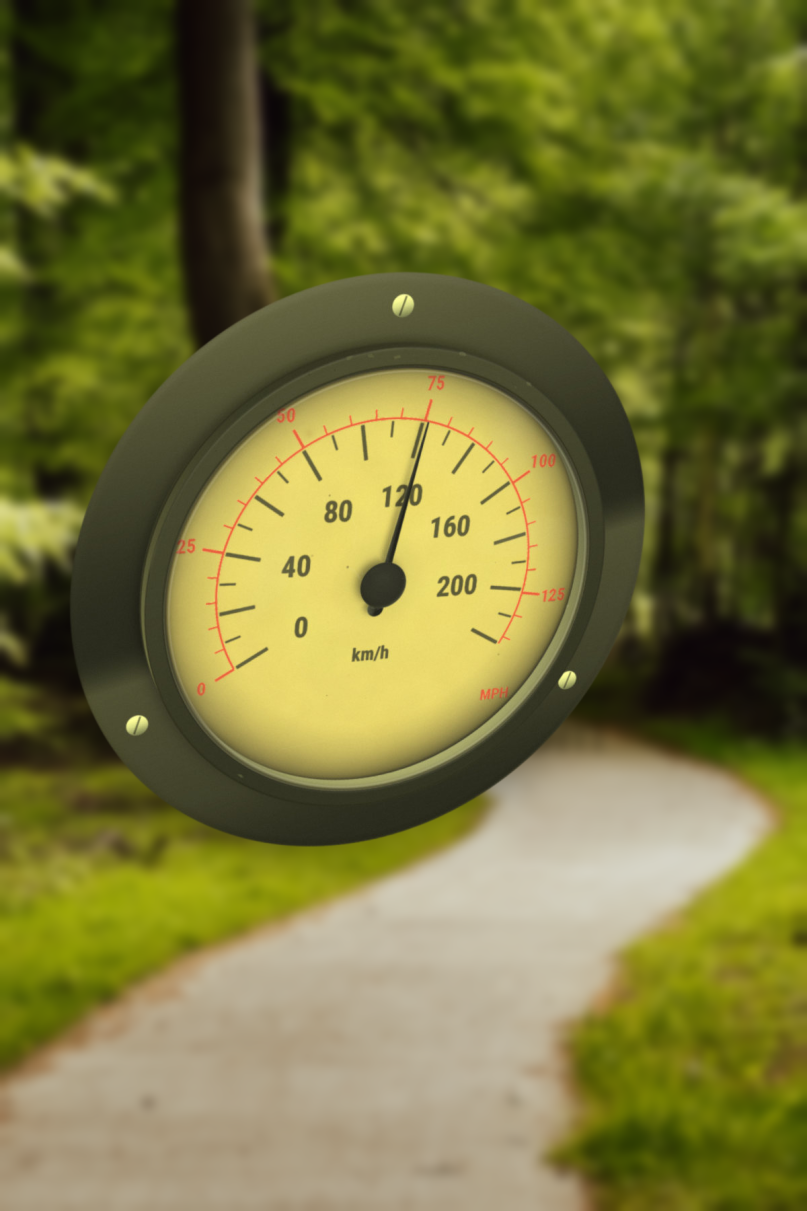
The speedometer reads 120 km/h
